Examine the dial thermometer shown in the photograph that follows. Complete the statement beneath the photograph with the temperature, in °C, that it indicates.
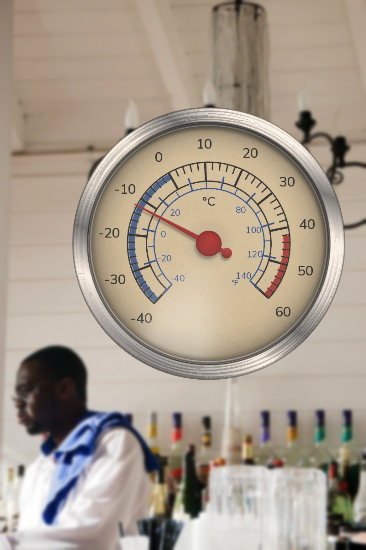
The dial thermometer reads -12 °C
